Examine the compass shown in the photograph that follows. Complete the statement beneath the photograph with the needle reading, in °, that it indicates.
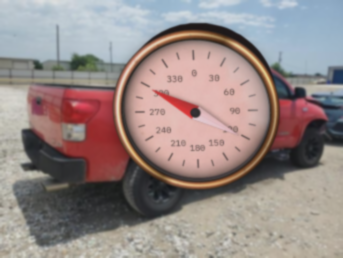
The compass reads 300 °
